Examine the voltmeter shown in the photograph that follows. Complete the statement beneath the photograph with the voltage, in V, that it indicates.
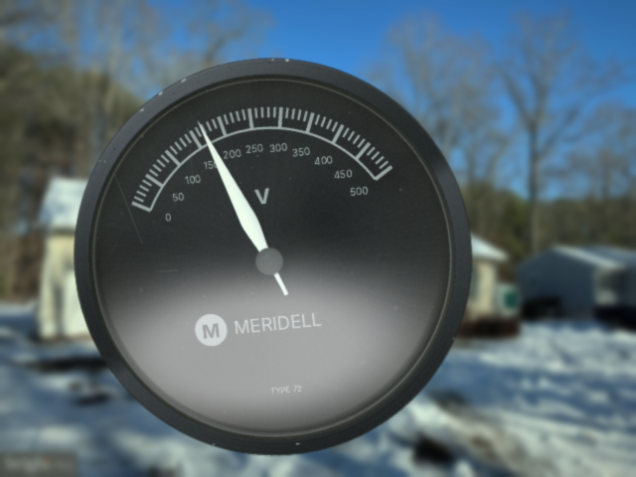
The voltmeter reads 170 V
